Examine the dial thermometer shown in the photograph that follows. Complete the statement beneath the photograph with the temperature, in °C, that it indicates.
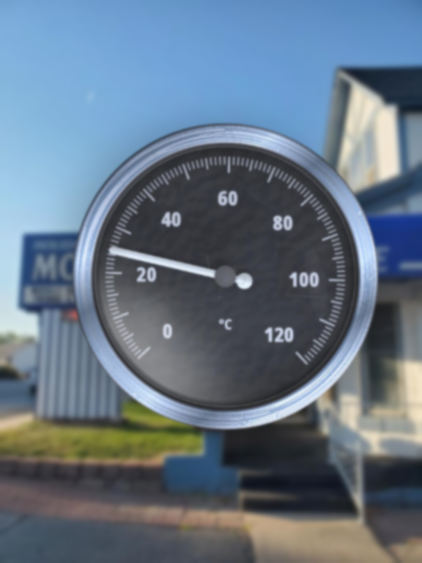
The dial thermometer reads 25 °C
